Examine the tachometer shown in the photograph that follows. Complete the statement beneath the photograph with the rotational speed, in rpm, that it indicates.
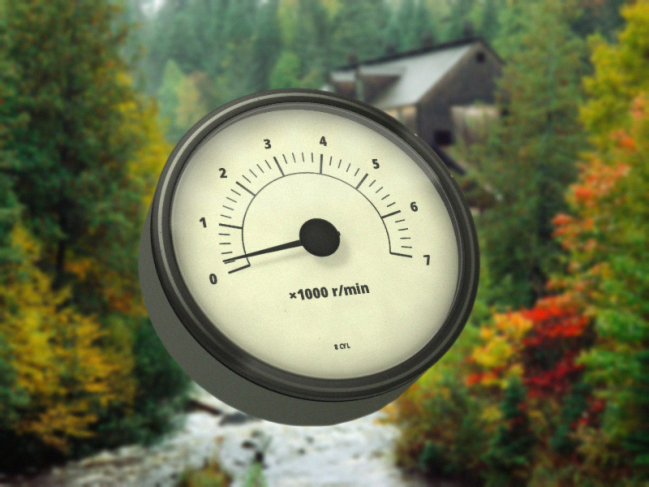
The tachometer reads 200 rpm
